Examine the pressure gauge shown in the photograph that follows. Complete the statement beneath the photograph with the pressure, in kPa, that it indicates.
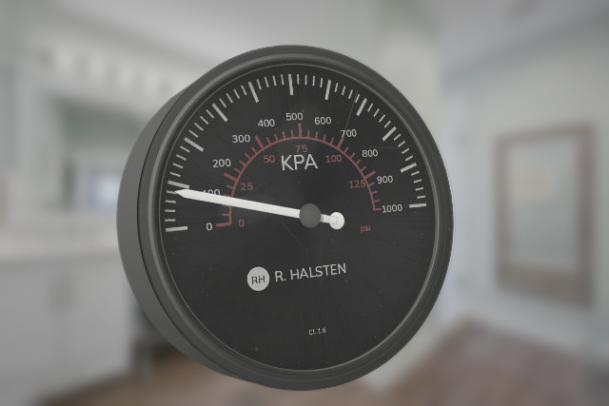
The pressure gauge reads 80 kPa
